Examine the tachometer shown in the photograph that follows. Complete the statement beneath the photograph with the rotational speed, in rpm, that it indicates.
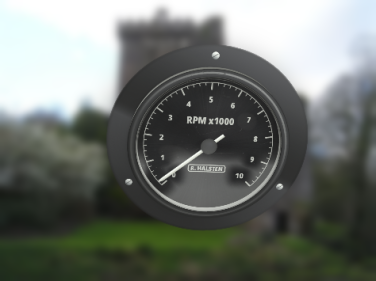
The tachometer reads 200 rpm
